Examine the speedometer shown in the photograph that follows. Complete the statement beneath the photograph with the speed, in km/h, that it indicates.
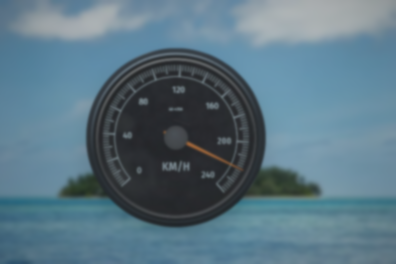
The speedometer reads 220 km/h
